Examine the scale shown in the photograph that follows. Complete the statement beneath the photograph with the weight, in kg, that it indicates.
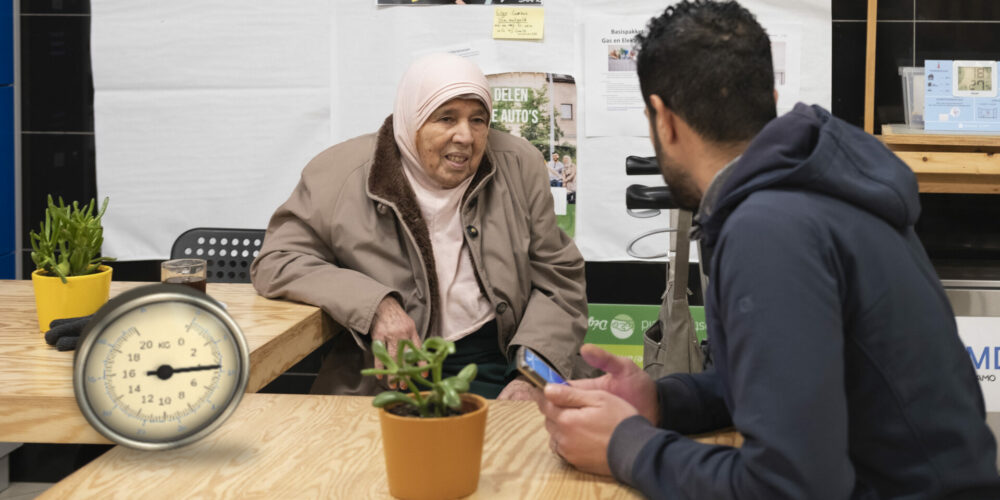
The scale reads 4 kg
